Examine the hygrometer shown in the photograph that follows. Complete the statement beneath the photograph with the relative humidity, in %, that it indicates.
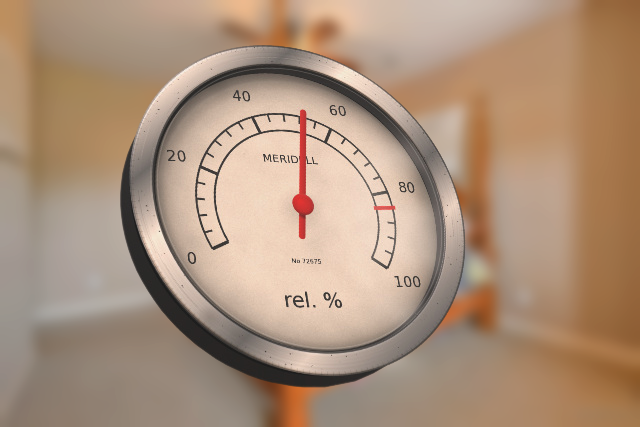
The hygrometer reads 52 %
